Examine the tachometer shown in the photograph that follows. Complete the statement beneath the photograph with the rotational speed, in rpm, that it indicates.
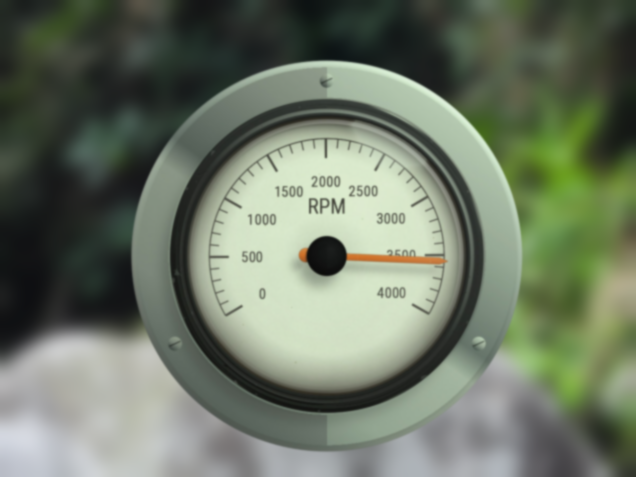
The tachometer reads 3550 rpm
